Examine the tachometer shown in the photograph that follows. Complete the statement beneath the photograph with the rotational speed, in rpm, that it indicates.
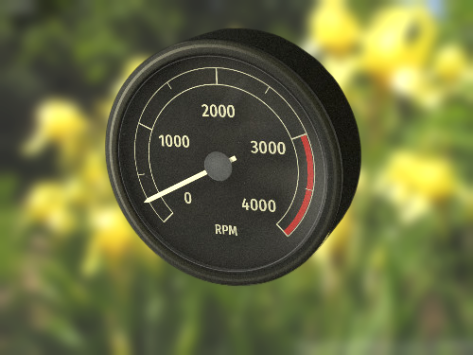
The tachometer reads 250 rpm
